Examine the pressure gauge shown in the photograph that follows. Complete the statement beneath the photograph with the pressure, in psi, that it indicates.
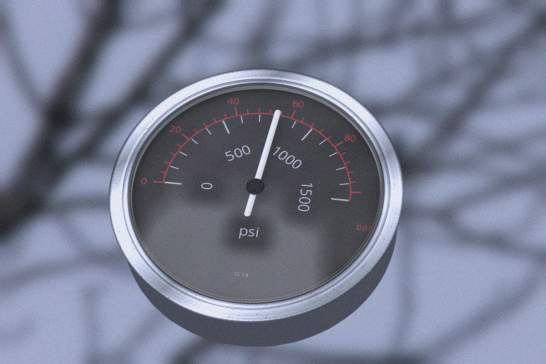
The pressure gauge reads 800 psi
